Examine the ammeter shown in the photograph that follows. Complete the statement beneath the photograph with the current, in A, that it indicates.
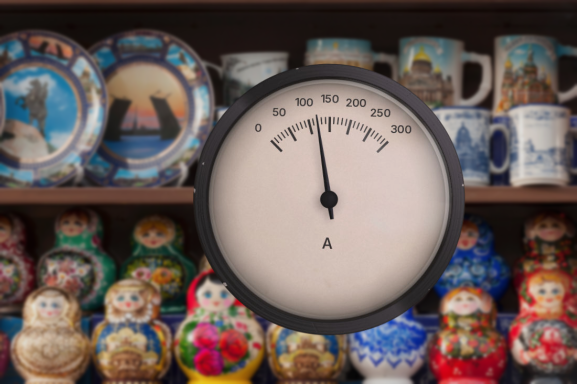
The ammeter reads 120 A
